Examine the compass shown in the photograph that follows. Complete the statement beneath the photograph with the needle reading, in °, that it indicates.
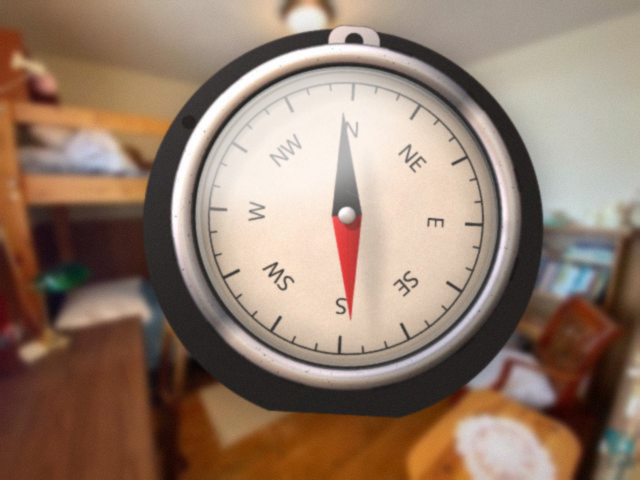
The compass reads 175 °
